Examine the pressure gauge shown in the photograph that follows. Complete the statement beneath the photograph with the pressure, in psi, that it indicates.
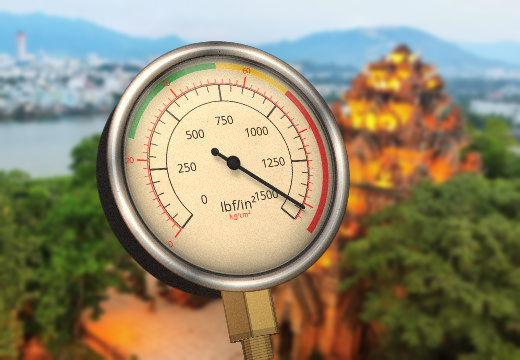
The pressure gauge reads 1450 psi
